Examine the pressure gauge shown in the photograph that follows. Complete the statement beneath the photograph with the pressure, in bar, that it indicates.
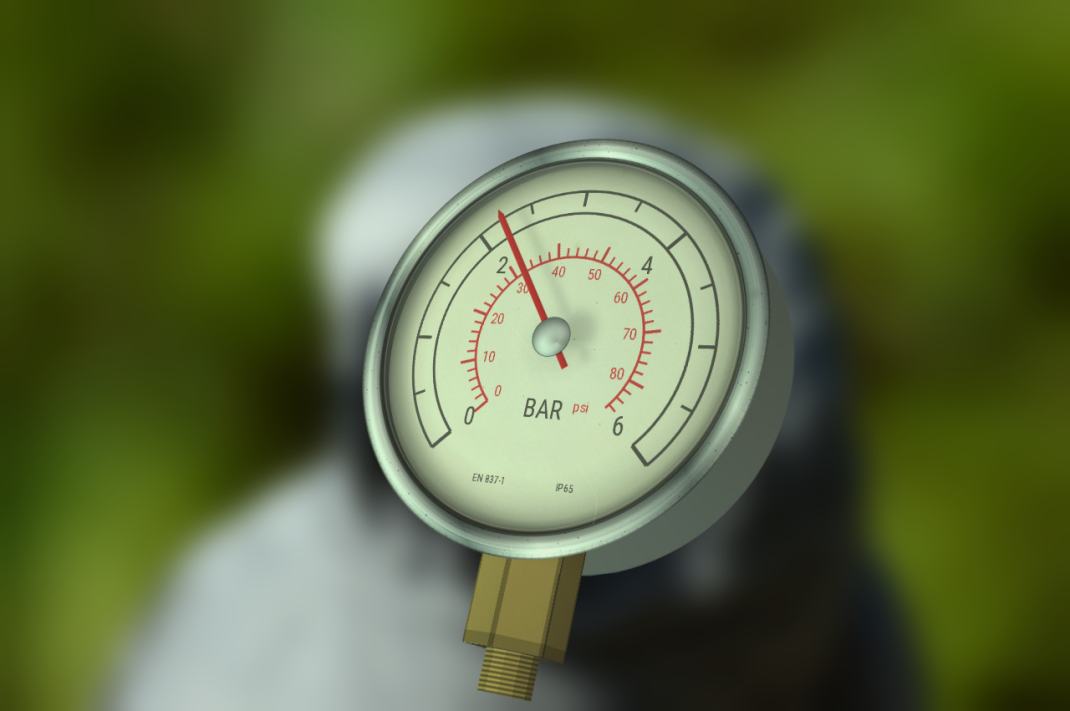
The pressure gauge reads 2.25 bar
